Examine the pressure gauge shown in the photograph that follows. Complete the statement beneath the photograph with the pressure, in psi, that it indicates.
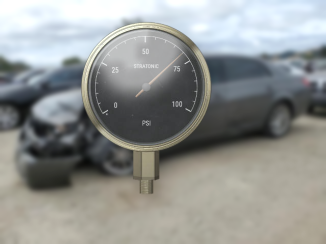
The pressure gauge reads 70 psi
